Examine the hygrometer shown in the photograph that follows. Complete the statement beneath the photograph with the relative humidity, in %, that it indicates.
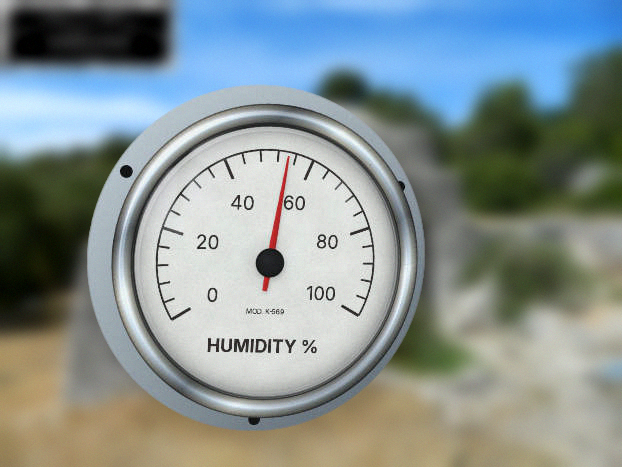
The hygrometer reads 54 %
